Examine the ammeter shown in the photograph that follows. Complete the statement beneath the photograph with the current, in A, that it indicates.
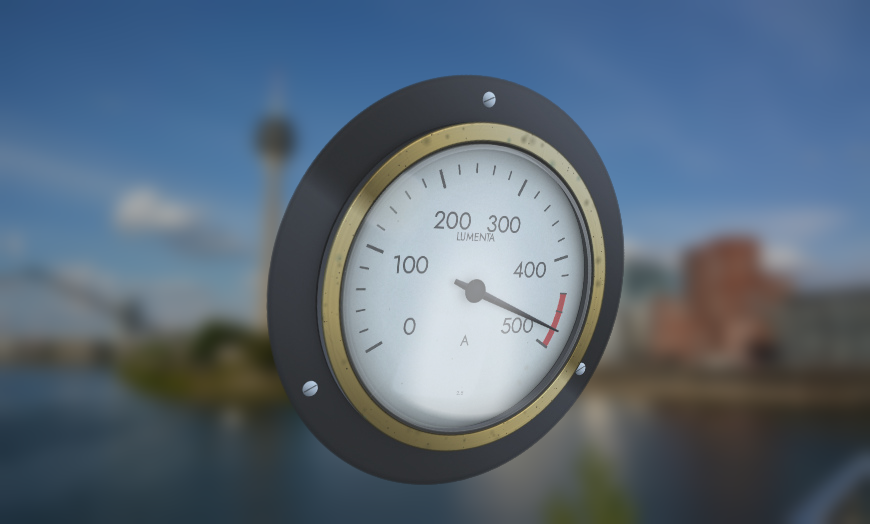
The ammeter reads 480 A
